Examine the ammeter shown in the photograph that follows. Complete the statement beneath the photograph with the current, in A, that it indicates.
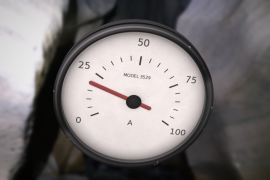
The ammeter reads 20 A
